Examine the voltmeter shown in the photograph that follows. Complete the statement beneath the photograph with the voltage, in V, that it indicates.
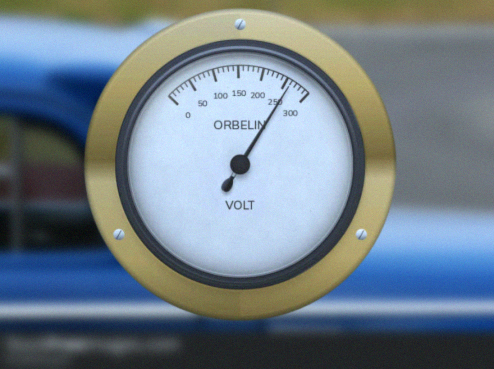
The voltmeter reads 260 V
